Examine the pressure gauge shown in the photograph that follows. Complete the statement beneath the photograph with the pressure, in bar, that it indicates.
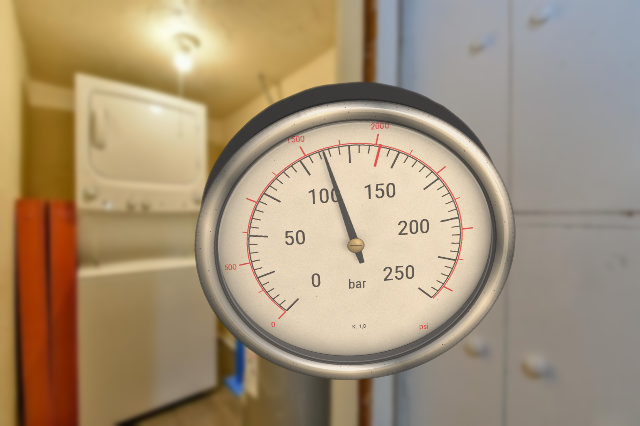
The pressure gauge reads 112.5 bar
